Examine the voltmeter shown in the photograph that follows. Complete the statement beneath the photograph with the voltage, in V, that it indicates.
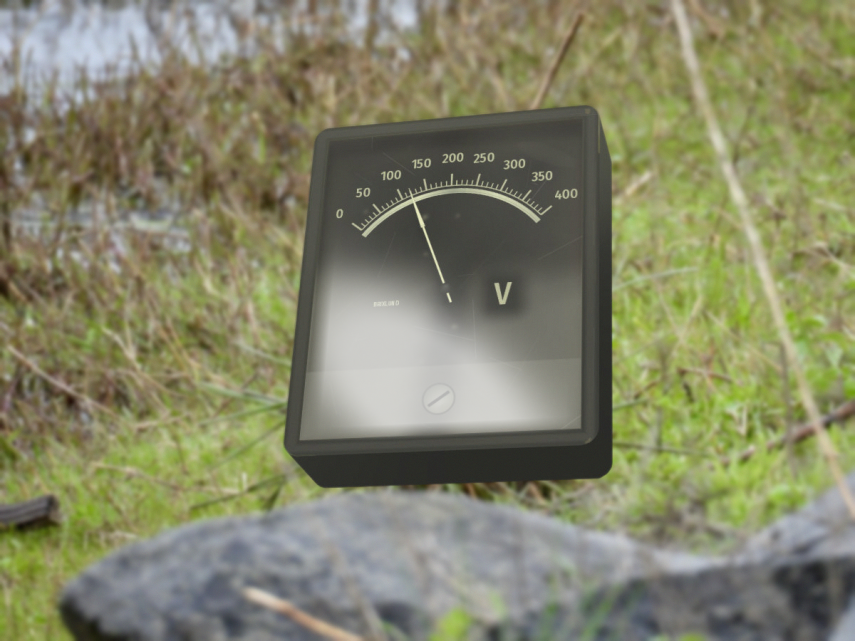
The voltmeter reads 120 V
